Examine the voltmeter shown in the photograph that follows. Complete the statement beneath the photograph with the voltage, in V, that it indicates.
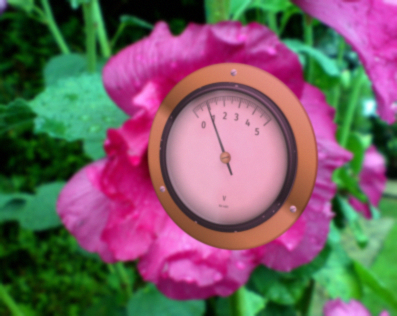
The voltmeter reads 1 V
